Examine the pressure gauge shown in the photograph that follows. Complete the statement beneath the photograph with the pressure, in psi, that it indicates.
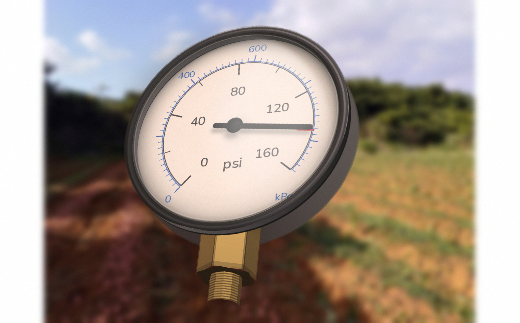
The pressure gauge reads 140 psi
